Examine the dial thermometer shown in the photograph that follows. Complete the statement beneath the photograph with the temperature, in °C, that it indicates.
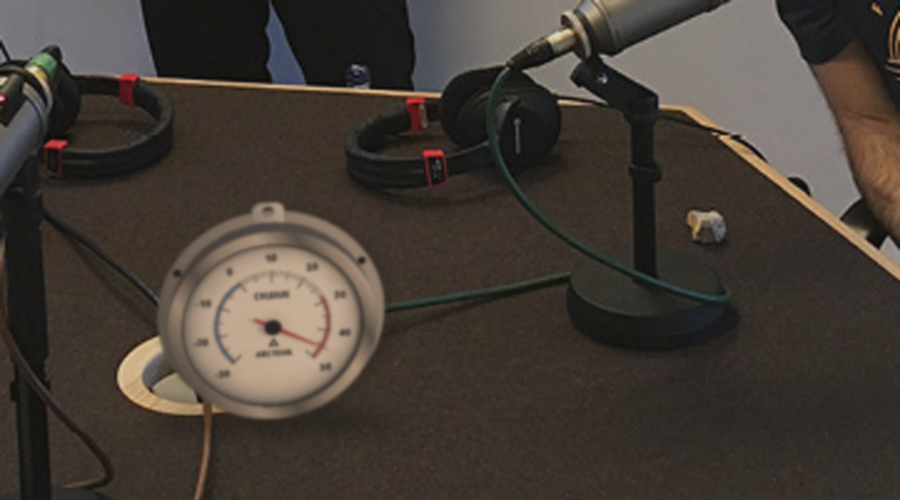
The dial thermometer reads 45 °C
